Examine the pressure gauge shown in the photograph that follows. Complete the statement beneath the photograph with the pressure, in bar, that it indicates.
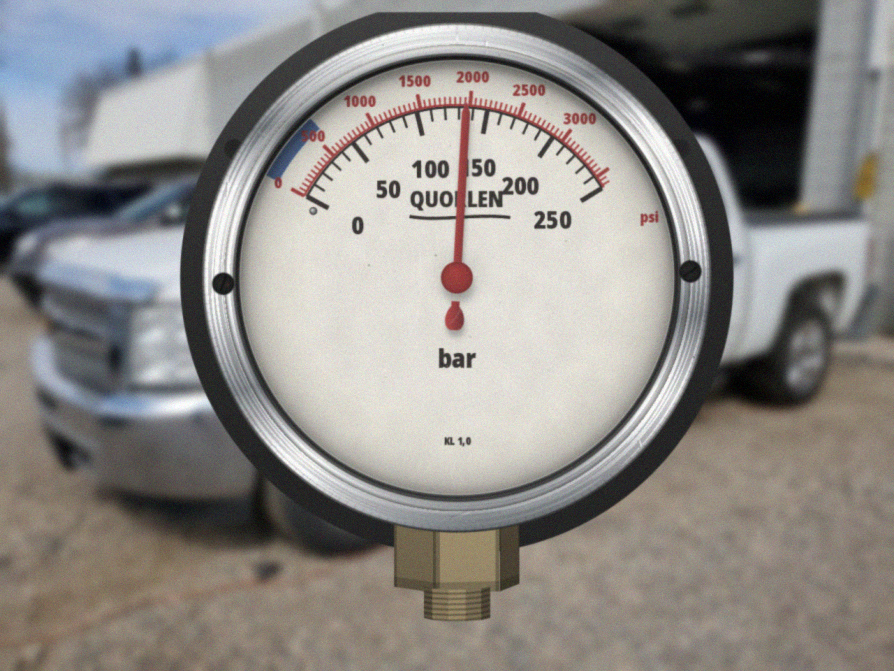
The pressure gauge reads 135 bar
